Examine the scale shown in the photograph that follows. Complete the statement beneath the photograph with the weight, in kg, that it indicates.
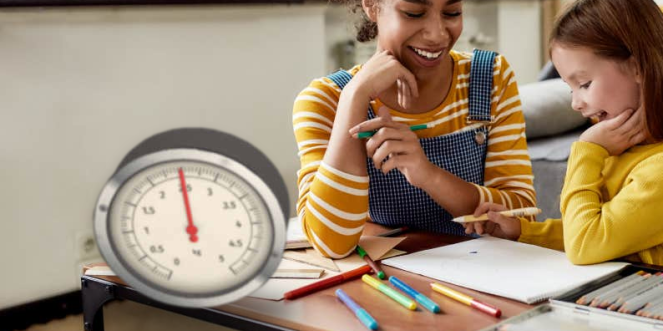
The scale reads 2.5 kg
